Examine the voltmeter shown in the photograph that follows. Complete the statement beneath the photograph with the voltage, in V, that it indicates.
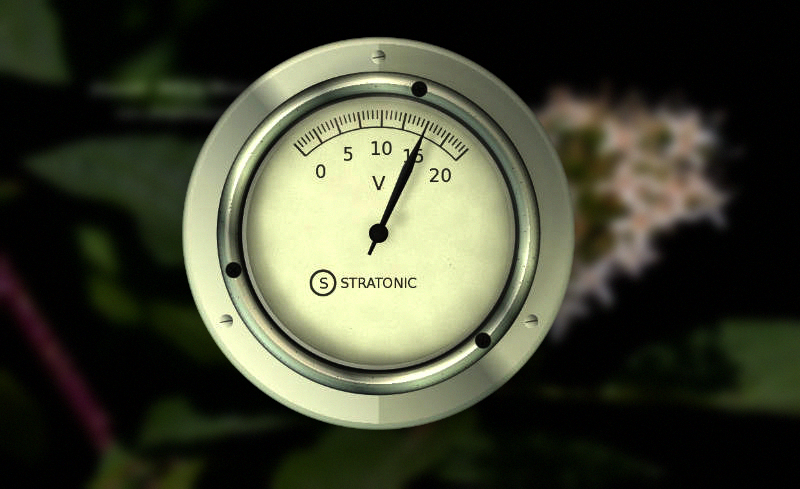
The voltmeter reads 15 V
